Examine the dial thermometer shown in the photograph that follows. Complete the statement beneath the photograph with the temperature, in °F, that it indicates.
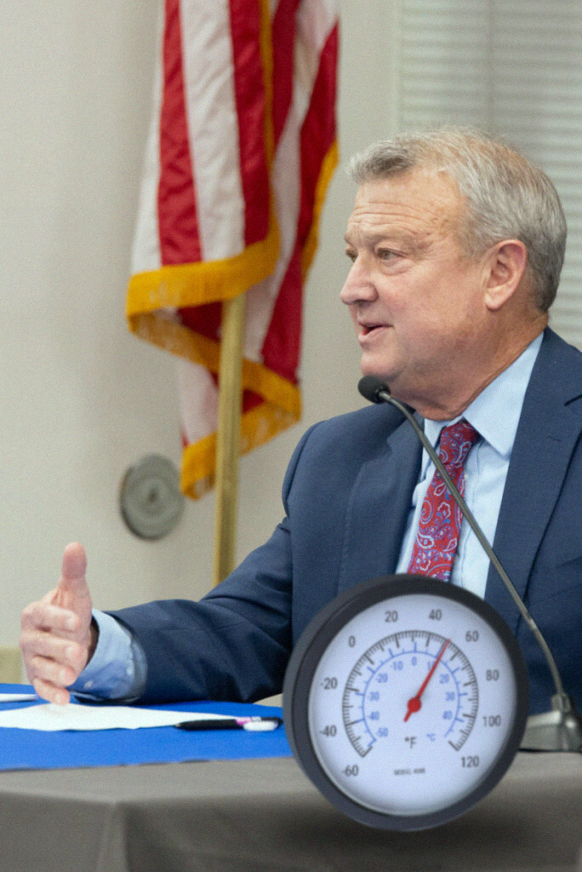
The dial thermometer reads 50 °F
